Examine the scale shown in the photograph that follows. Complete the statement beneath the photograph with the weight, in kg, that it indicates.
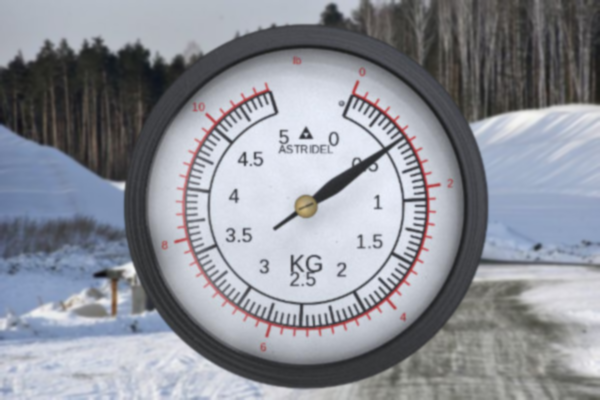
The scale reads 0.5 kg
